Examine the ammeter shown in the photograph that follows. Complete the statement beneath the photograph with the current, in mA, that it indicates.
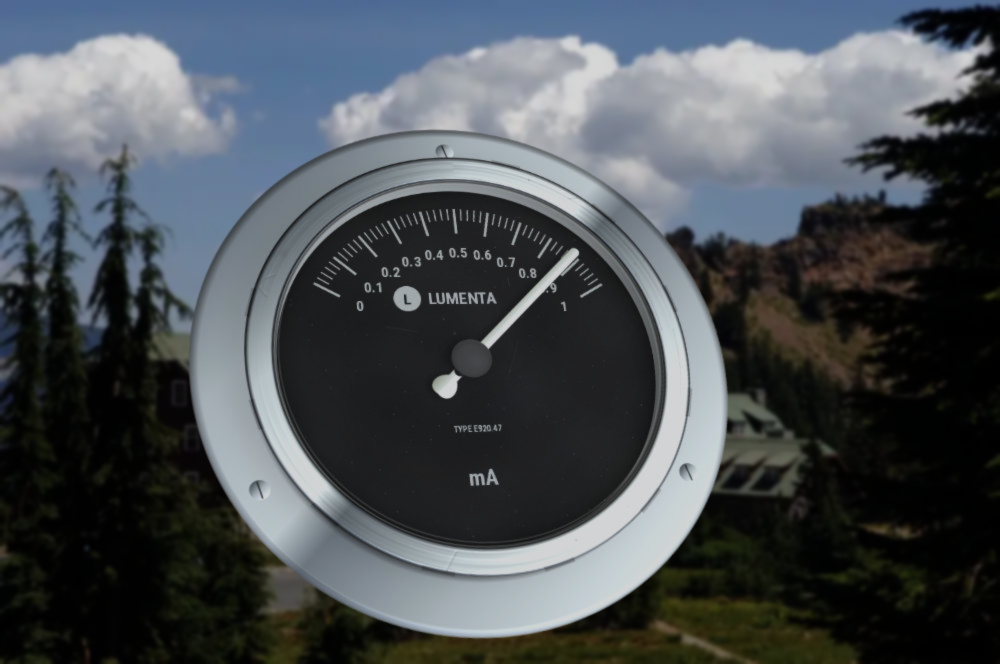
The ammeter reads 0.88 mA
